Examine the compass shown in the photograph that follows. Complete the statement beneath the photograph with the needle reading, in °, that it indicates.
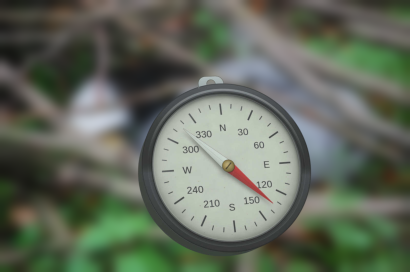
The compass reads 135 °
